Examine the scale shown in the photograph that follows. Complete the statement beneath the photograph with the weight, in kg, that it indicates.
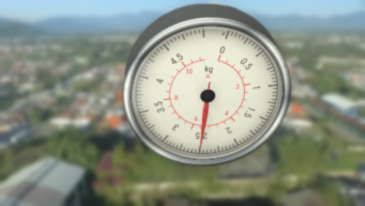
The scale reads 2.5 kg
